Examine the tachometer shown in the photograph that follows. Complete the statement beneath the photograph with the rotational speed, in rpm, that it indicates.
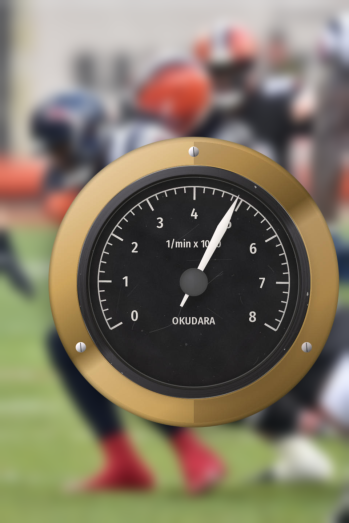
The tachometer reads 4900 rpm
